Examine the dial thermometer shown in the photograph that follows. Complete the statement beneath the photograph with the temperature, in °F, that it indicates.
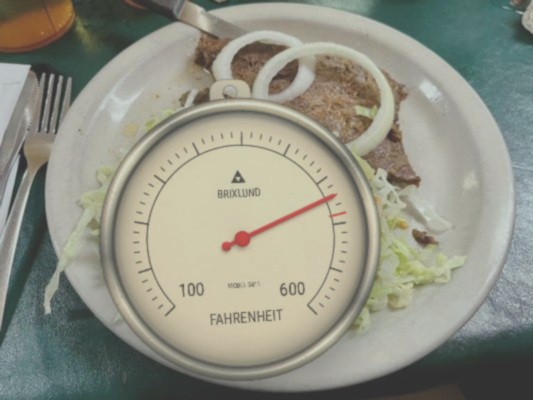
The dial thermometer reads 470 °F
